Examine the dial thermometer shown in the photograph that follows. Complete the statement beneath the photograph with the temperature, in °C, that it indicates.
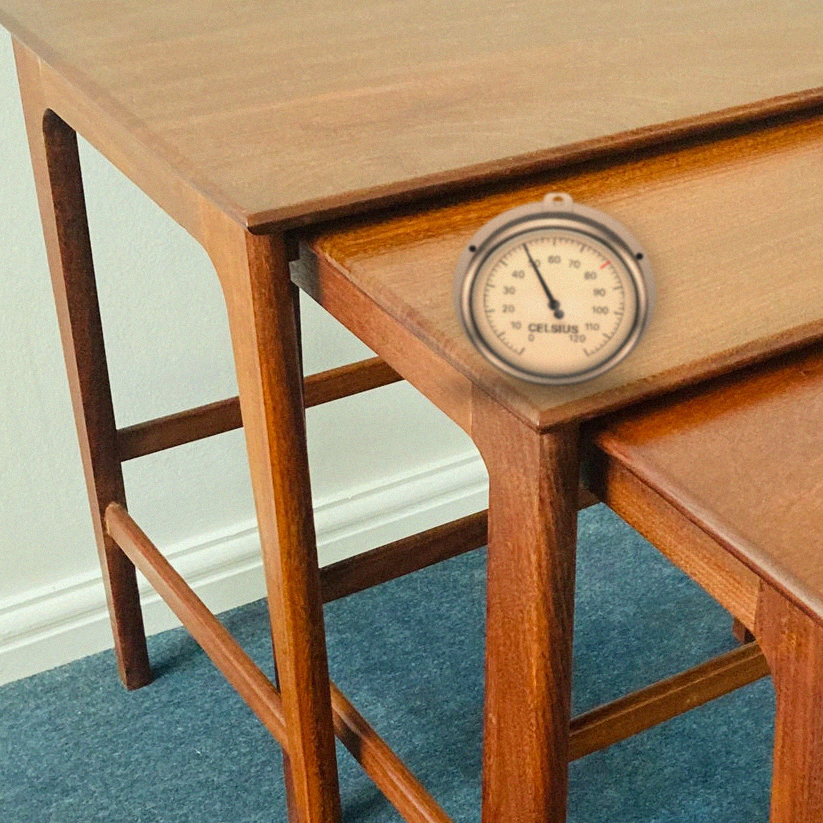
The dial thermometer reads 50 °C
